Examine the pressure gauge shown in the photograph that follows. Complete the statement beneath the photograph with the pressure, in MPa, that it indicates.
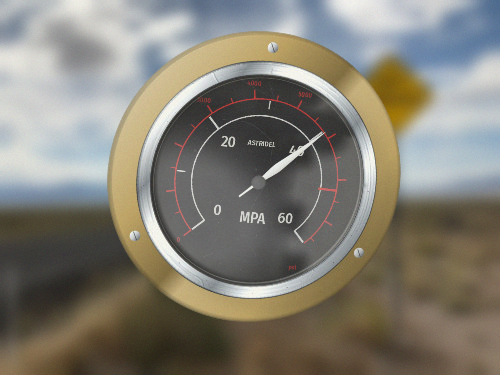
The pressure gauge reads 40 MPa
